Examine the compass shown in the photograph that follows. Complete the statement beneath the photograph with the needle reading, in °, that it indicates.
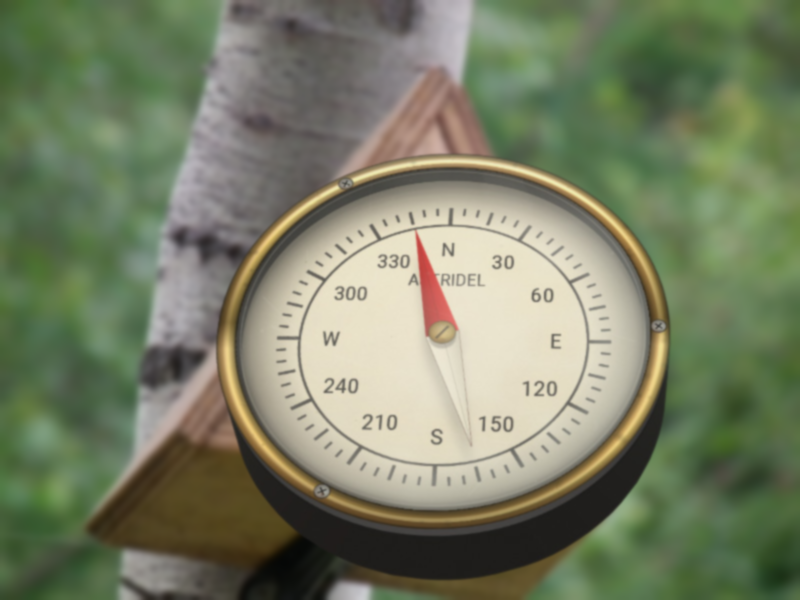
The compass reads 345 °
